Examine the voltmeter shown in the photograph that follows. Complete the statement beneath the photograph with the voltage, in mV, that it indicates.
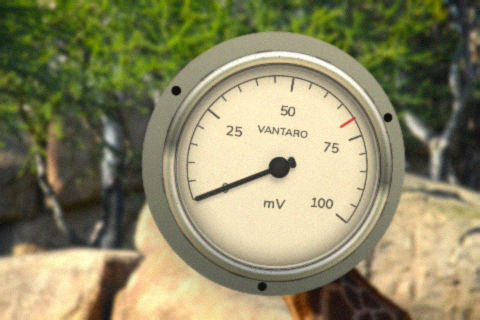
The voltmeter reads 0 mV
